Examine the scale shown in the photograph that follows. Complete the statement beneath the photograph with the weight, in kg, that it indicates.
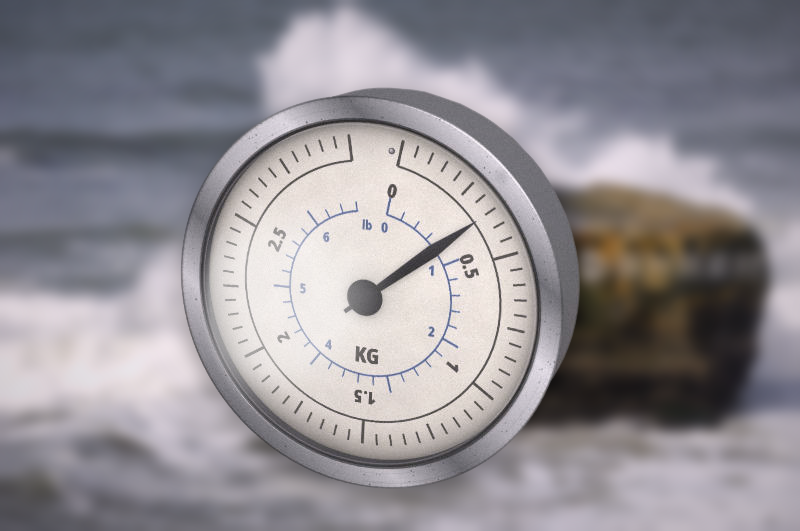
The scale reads 0.35 kg
